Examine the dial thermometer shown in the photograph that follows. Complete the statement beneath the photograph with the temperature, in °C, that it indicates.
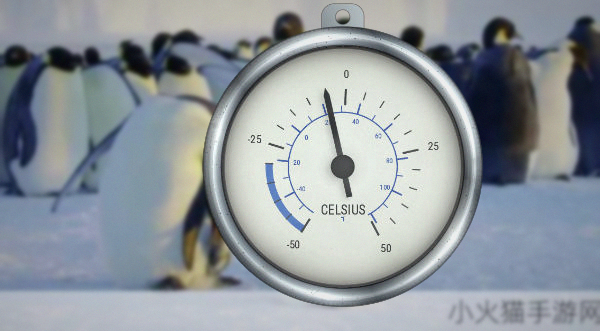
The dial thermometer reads -5 °C
